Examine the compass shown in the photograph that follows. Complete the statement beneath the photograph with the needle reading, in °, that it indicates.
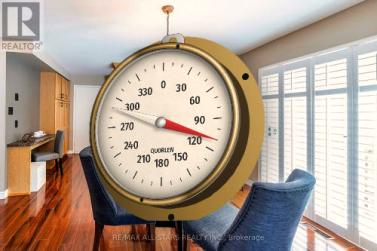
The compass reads 110 °
